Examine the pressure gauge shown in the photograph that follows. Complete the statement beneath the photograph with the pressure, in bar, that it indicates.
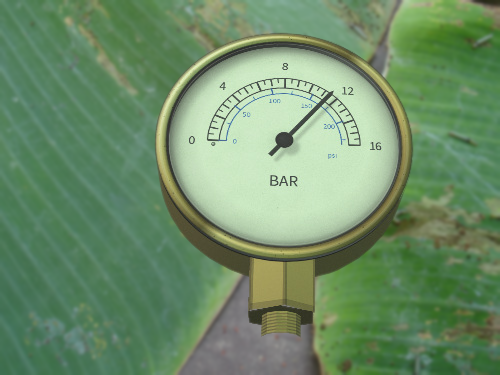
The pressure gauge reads 11.5 bar
